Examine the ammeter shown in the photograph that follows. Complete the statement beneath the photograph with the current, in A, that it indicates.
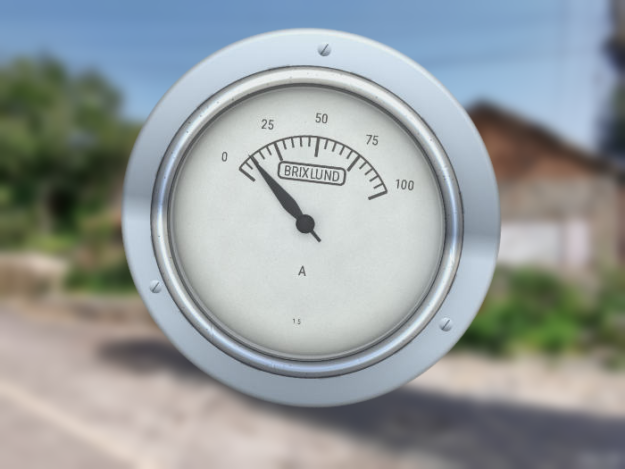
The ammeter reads 10 A
